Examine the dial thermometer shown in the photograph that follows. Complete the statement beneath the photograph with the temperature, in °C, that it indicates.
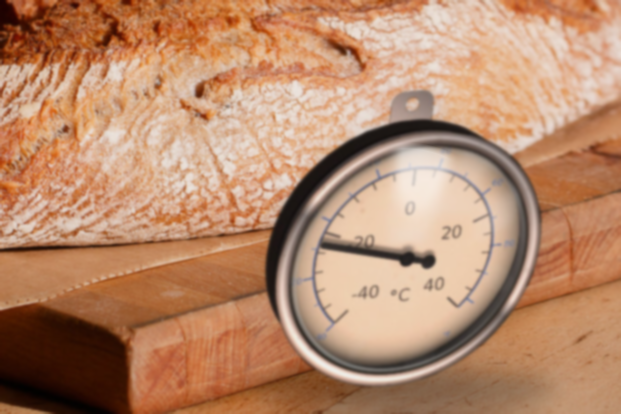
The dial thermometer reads -22 °C
